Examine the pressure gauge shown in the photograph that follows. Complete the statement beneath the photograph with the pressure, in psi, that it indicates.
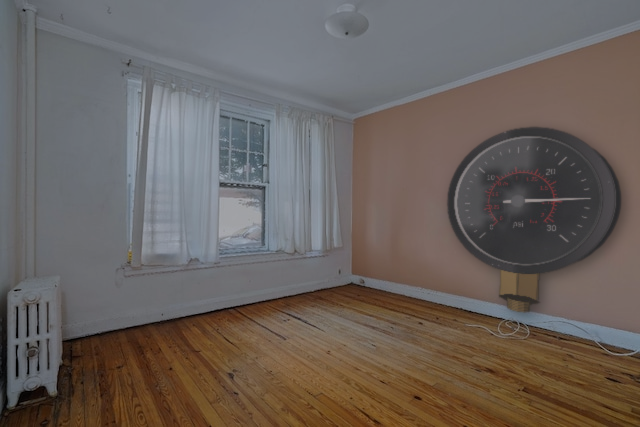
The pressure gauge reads 25 psi
